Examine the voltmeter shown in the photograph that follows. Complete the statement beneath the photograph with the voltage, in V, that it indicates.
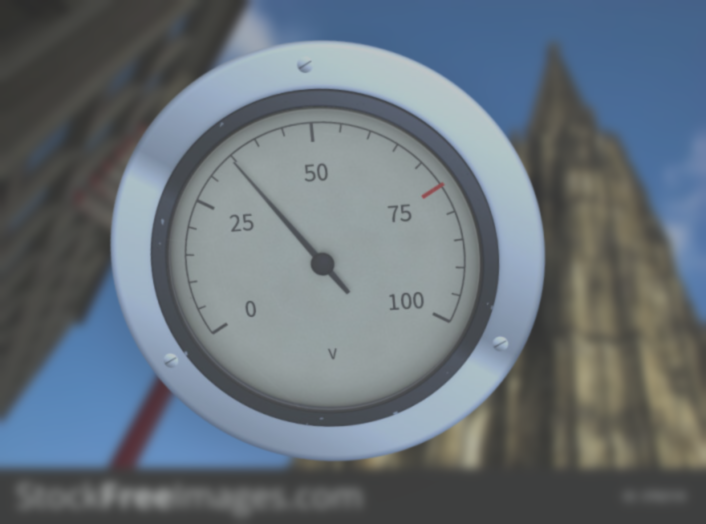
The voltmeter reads 35 V
